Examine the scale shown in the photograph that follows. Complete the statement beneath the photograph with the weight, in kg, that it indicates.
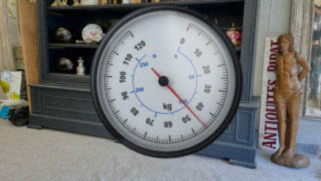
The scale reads 45 kg
